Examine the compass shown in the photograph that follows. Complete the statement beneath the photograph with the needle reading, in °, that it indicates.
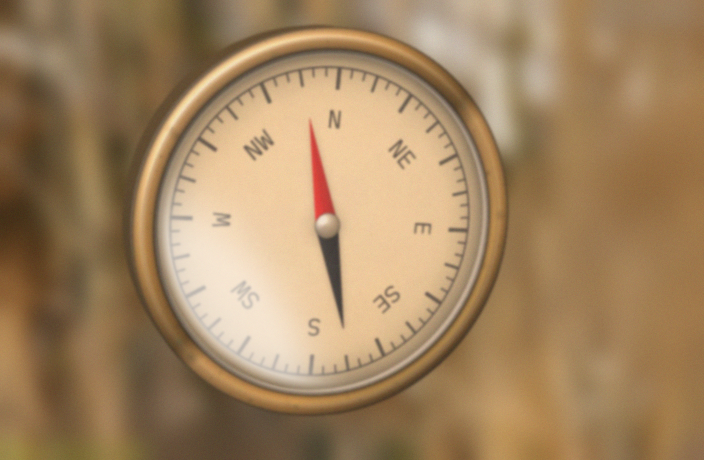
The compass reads 345 °
